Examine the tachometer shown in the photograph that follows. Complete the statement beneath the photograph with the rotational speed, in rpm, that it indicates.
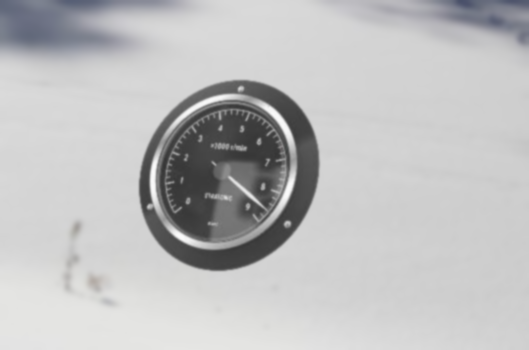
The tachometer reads 8600 rpm
